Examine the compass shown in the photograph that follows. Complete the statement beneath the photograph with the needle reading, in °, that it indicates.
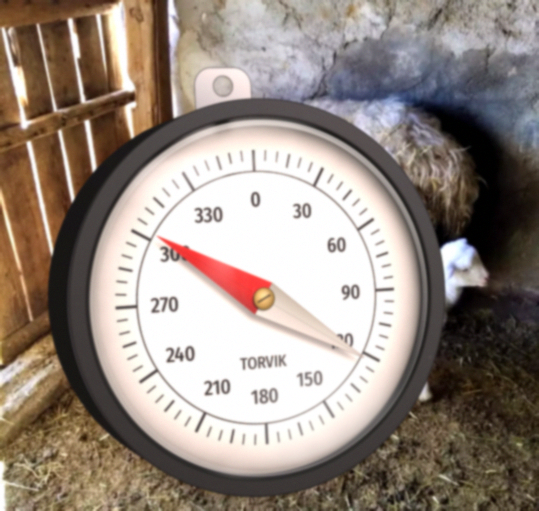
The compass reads 302.5 °
